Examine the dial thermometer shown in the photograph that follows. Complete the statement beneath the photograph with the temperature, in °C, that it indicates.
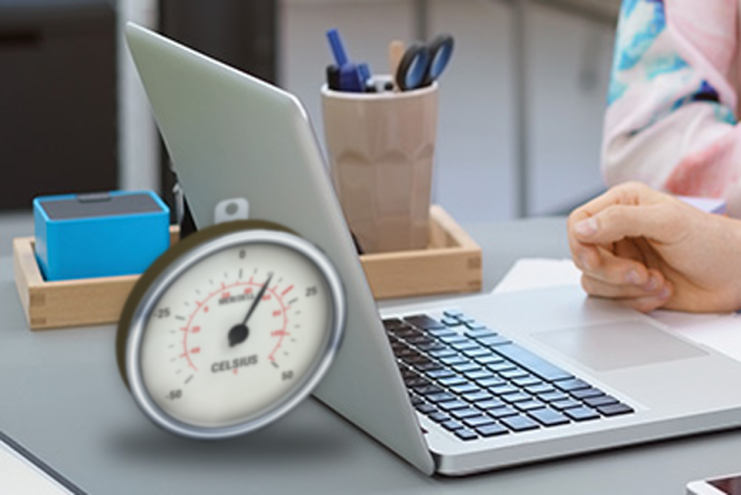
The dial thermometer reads 10 °C
